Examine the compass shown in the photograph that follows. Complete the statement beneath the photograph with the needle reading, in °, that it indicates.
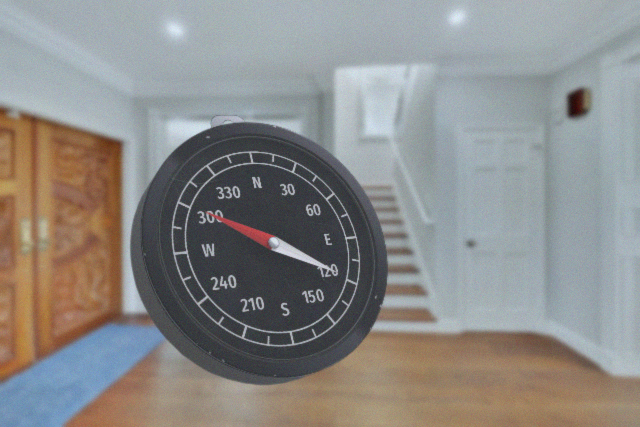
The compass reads 300 °
